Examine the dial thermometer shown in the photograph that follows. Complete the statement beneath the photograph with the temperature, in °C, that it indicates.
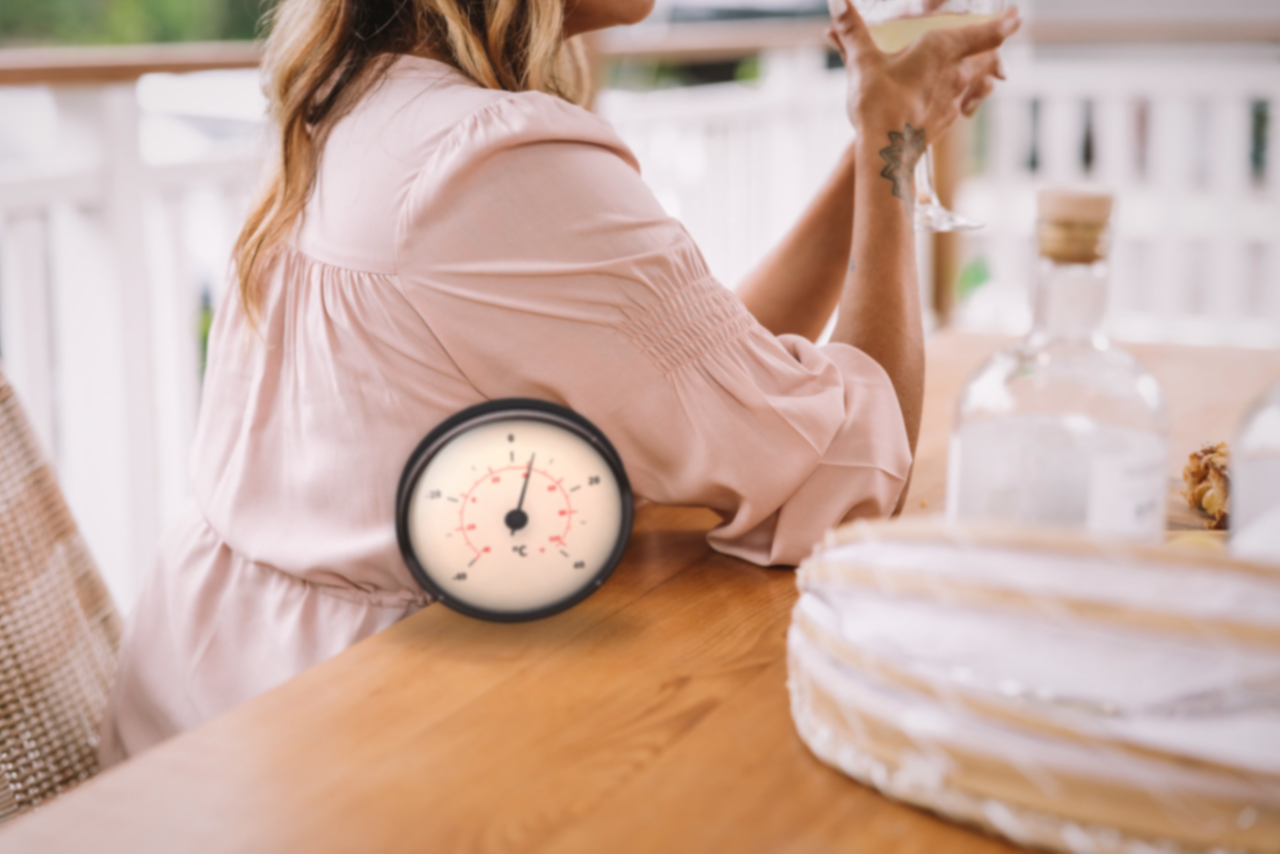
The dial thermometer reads 5 °C
